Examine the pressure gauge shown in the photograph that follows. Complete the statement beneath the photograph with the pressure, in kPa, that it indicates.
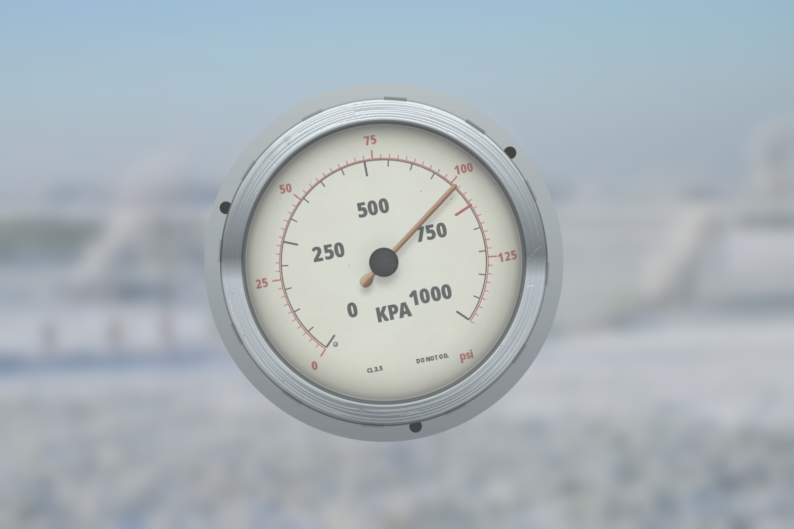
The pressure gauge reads 700 kPa
